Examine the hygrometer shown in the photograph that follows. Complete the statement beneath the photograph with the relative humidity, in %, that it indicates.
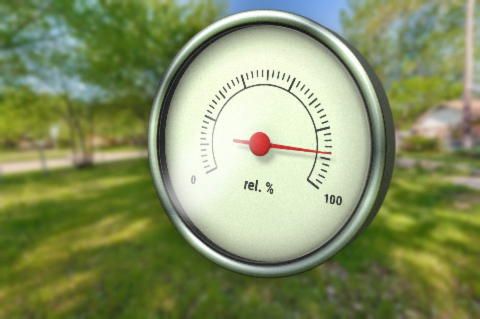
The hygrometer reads 88 %
